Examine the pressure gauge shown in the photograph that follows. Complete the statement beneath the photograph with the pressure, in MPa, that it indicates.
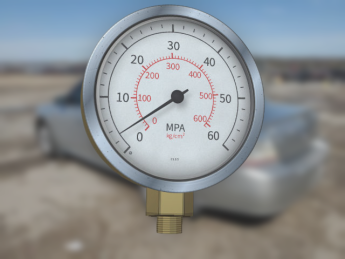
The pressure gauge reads 3 MPa
